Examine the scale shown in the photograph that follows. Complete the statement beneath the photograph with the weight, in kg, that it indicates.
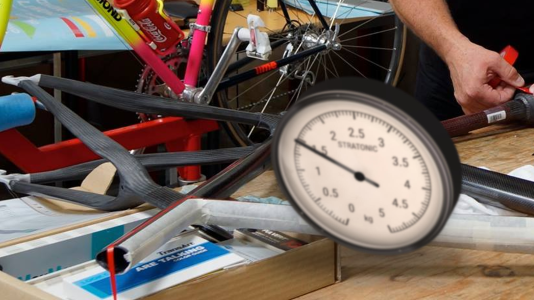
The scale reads 1.5 kg
